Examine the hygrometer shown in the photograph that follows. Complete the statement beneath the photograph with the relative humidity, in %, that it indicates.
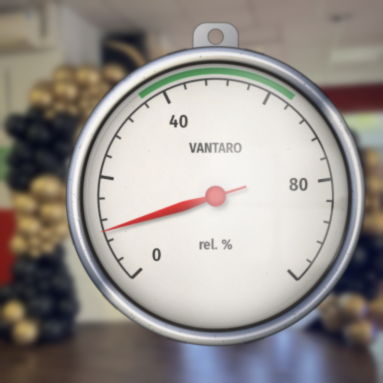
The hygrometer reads 10 %
